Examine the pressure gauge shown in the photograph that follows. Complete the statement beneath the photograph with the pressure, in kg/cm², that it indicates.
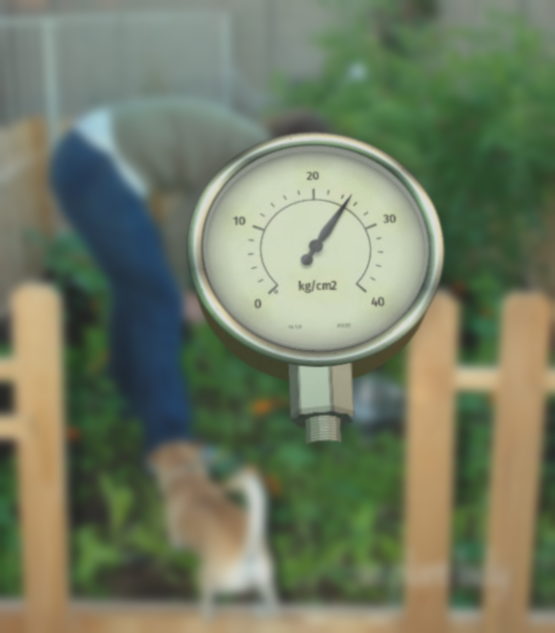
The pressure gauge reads 25 kg/cm²
